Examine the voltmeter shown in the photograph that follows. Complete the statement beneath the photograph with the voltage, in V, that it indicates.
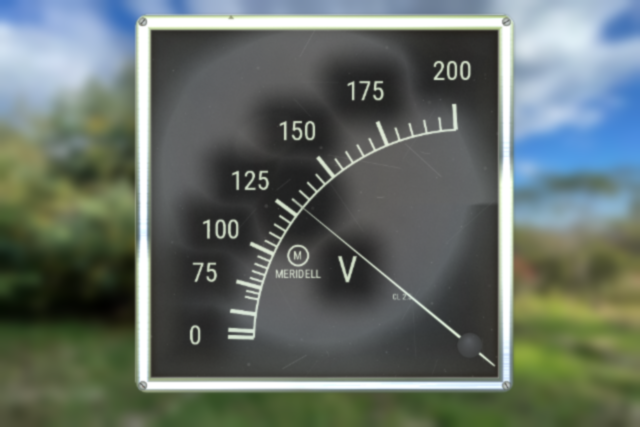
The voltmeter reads 130 V
